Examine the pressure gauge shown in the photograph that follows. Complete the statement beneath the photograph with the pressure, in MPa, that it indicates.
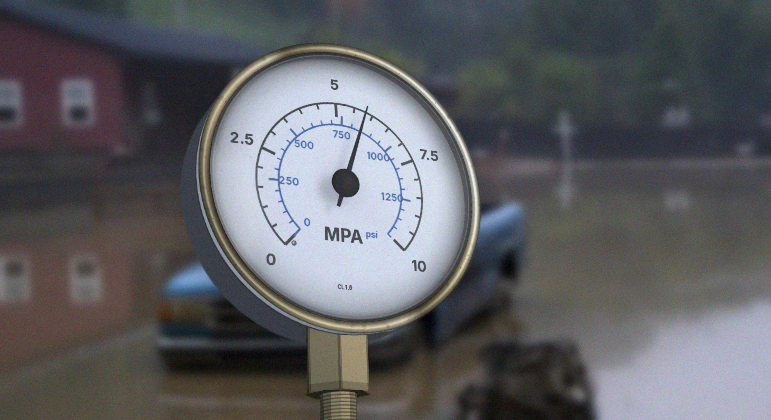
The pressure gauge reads 5.75 MPa
